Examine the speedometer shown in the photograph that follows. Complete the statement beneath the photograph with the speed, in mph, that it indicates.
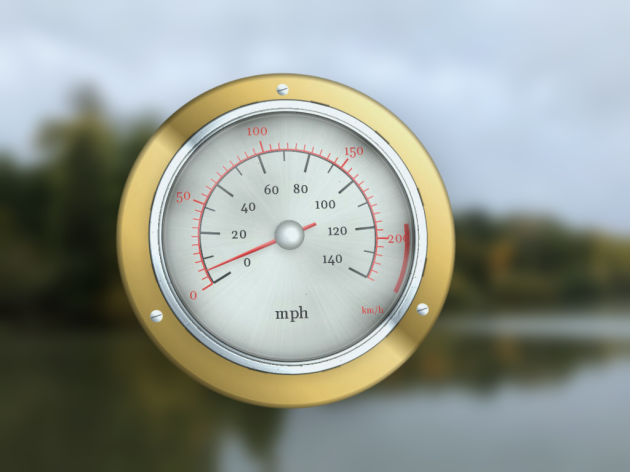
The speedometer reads 5 mph
